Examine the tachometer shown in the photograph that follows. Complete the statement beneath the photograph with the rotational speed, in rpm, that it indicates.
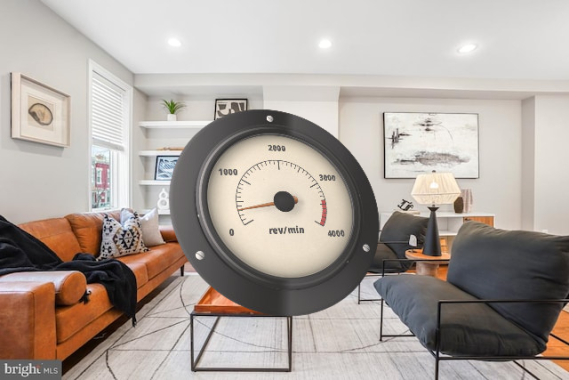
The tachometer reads 300 rpm
